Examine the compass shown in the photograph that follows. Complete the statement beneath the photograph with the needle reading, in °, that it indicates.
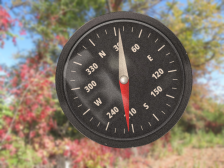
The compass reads 215 °
